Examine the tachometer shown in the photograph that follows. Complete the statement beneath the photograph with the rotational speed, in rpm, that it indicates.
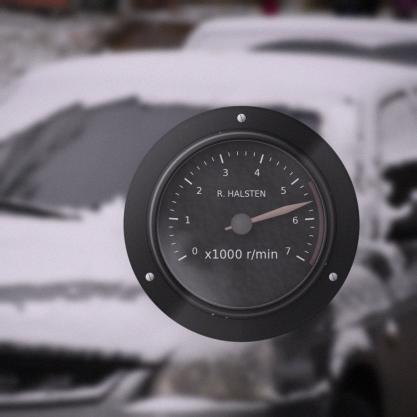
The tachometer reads 5600 rpm
